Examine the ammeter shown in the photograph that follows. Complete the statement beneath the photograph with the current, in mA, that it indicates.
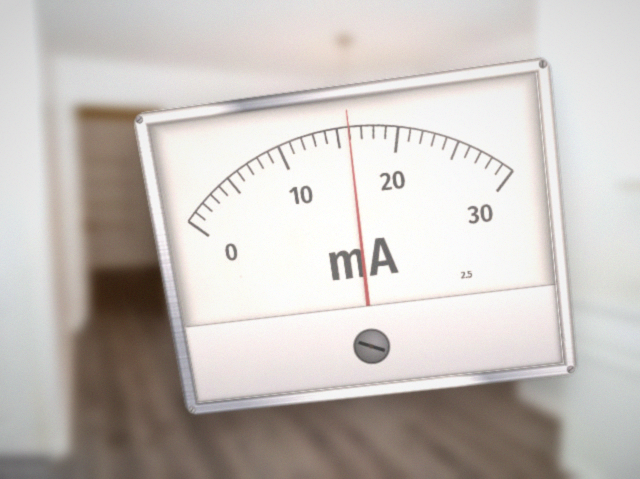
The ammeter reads 16 mA
